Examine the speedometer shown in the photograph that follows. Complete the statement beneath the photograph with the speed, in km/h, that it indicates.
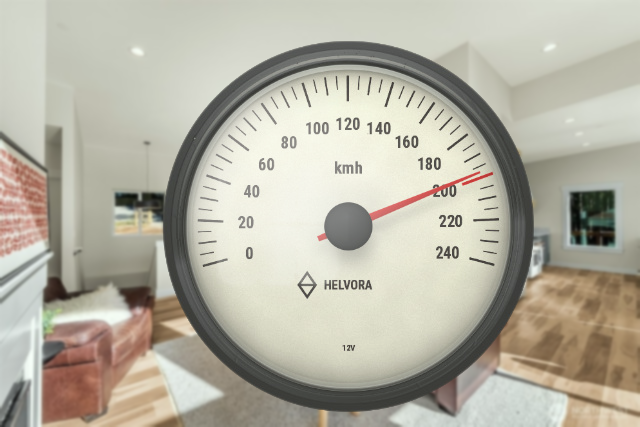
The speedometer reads 197.5 km/h
